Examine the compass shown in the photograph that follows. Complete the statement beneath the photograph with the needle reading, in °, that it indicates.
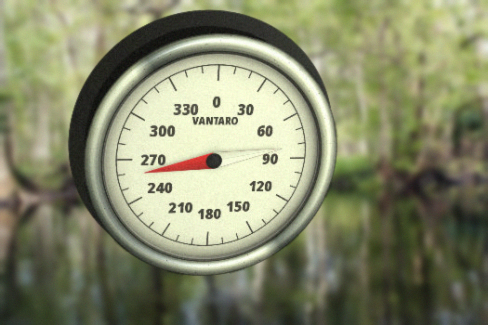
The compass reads 260 °
